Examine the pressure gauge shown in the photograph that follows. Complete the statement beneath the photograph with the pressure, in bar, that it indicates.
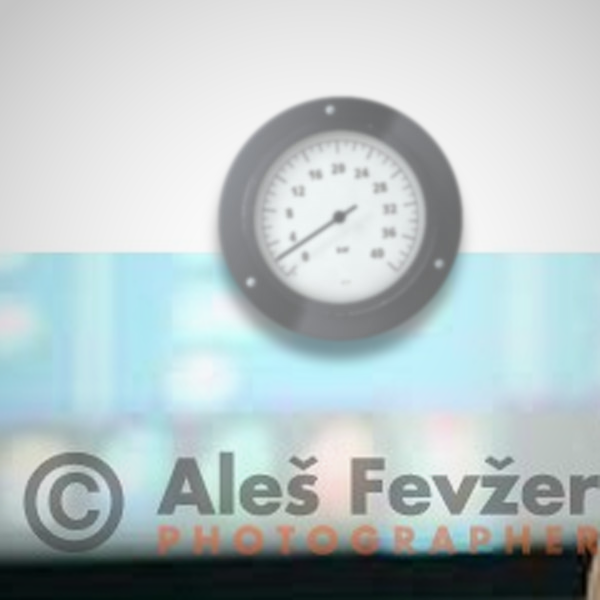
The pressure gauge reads 2 bar
